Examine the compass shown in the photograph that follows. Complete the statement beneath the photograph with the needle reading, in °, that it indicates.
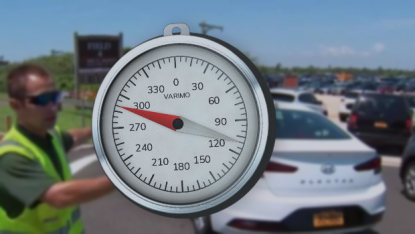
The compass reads 290 °
